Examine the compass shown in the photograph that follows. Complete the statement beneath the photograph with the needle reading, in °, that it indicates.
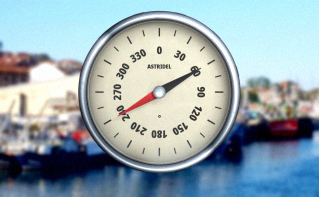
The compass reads 240 °
